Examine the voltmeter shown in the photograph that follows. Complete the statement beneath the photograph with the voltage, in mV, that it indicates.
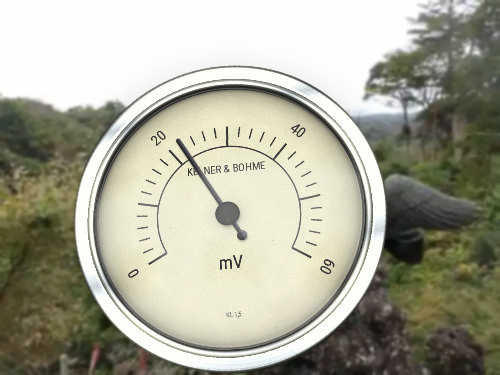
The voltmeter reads 22 mV
